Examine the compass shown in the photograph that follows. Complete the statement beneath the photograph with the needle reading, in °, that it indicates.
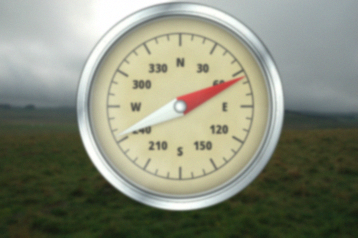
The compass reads 65 °
